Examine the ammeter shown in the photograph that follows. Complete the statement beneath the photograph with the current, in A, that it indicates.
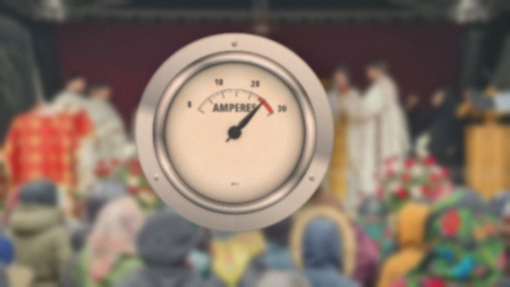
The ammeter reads 25 A
